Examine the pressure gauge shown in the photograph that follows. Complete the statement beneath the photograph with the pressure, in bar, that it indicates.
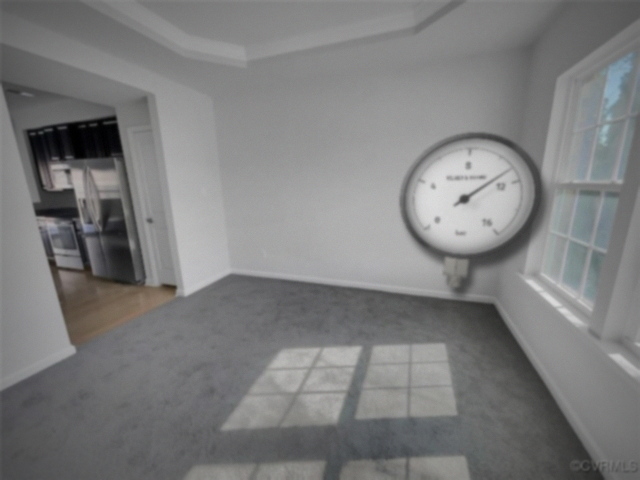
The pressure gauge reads 11 bar
